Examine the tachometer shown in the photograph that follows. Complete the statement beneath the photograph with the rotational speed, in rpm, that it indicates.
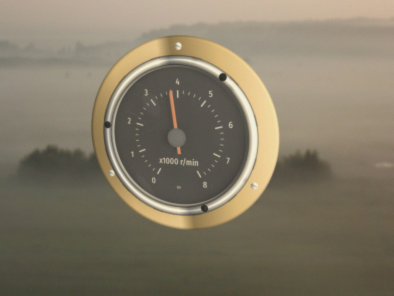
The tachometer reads 3800 rpm
